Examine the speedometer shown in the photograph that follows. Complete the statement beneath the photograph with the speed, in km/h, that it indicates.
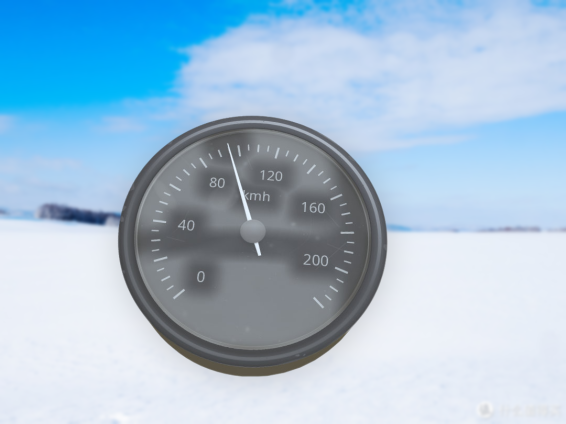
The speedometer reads 95 km/h
